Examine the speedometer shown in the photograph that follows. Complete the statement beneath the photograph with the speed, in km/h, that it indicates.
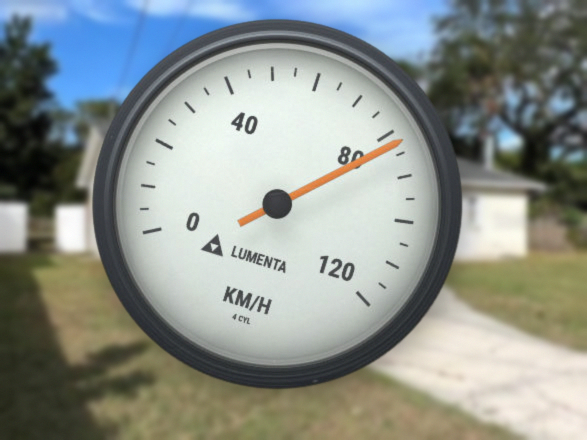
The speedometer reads 82.5 km/h
